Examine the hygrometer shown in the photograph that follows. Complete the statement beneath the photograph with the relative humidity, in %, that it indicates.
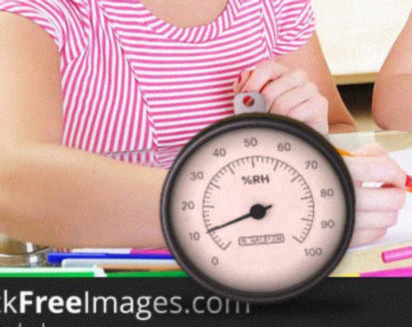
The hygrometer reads 10 %
